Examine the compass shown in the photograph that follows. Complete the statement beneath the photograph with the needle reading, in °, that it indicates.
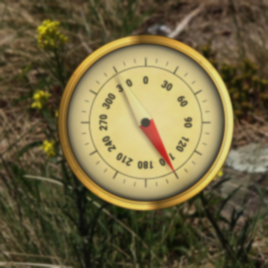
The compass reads 150 °
